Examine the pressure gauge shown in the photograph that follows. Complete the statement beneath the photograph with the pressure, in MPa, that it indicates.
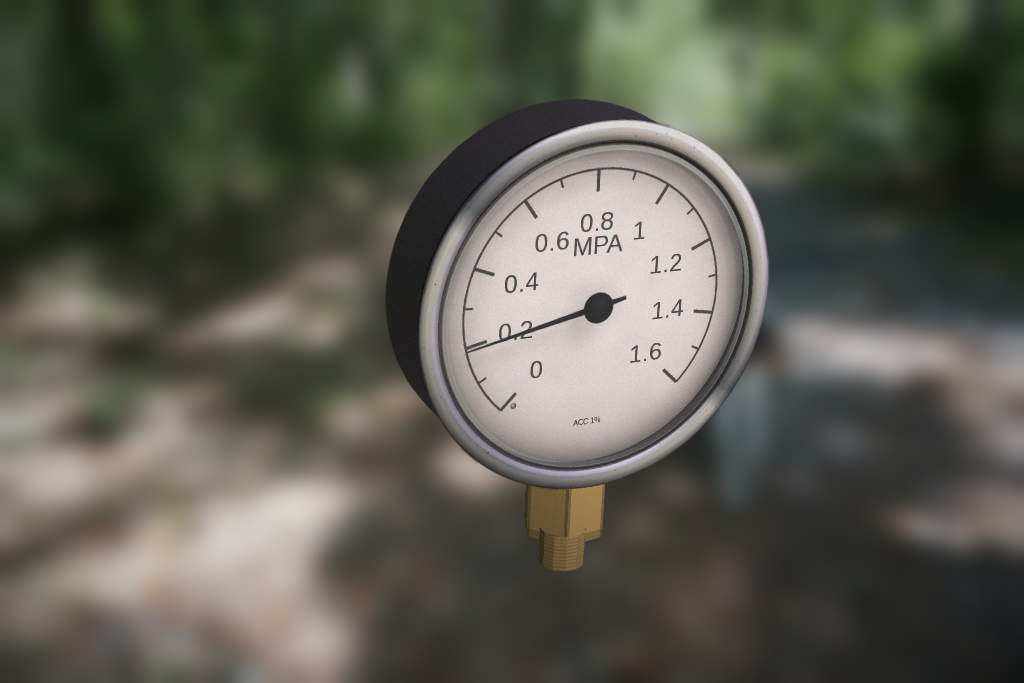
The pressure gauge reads 0.2 MPa
